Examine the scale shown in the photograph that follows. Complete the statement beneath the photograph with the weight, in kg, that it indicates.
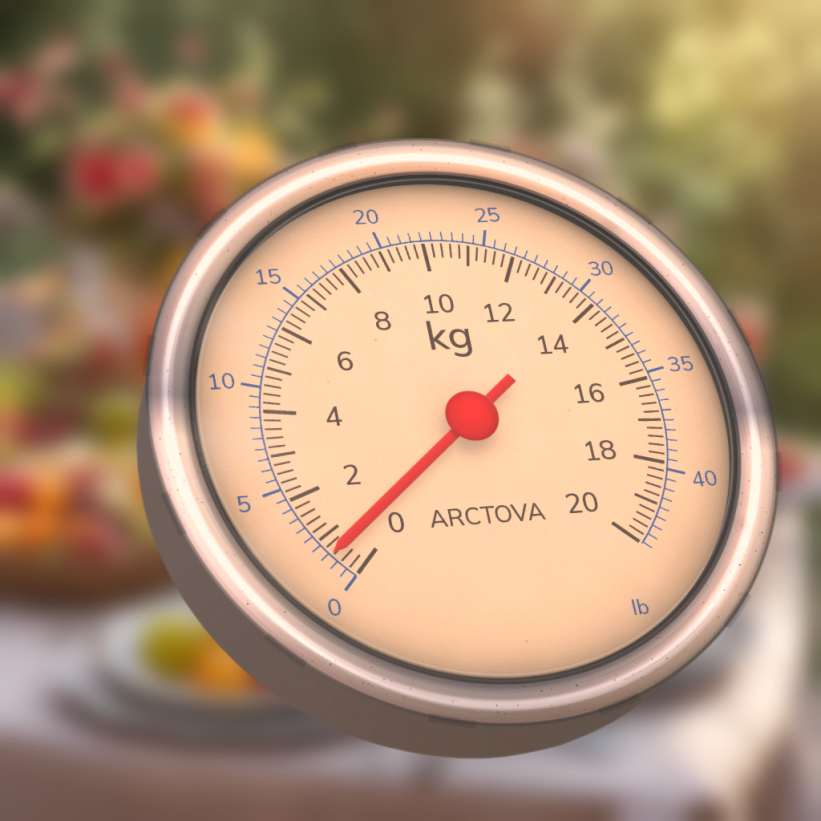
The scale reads 0.6 kg
